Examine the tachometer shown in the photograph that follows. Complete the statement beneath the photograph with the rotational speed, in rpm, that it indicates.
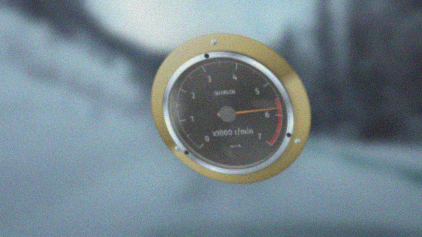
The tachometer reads 5750 rpm
